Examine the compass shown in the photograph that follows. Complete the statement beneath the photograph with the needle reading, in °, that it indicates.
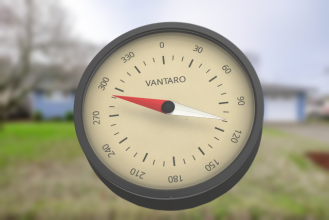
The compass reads 290 °
